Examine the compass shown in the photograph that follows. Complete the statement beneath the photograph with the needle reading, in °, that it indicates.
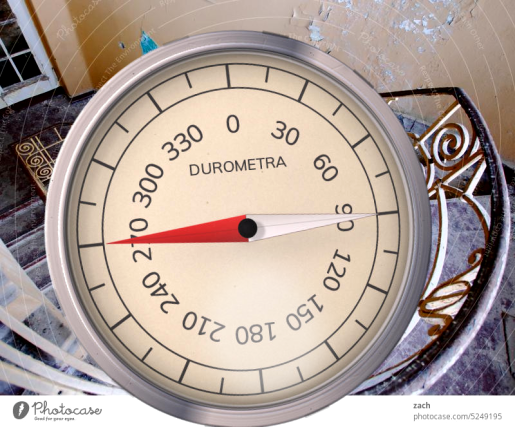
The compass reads 270 °
